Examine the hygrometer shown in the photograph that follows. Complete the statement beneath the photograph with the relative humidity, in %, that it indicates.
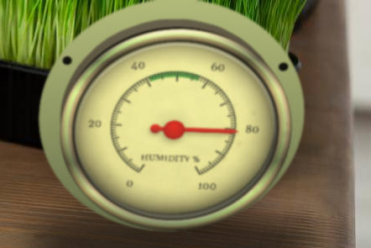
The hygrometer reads 80 %
